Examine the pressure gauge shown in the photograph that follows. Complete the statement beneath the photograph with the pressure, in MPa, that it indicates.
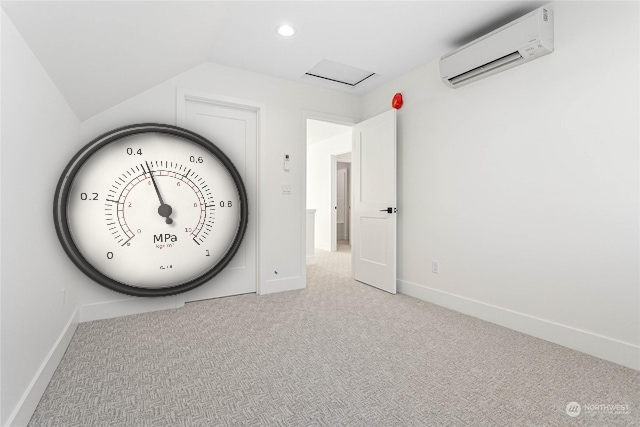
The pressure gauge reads 0.42 MPa
